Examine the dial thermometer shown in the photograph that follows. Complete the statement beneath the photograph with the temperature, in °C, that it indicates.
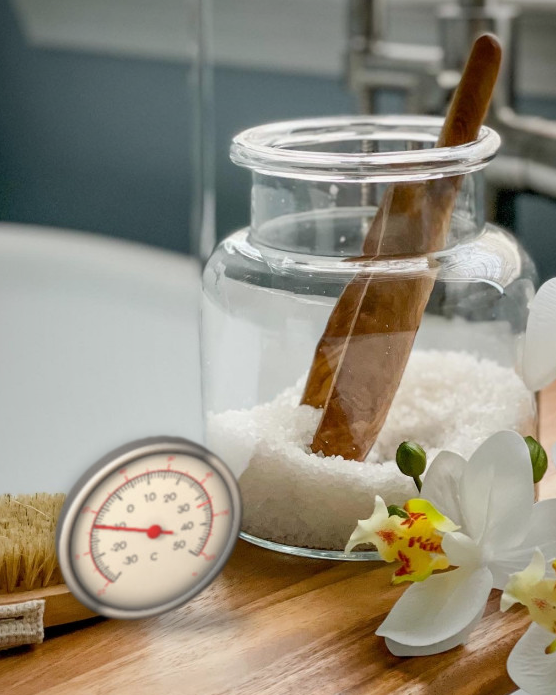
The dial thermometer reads -10 °C
